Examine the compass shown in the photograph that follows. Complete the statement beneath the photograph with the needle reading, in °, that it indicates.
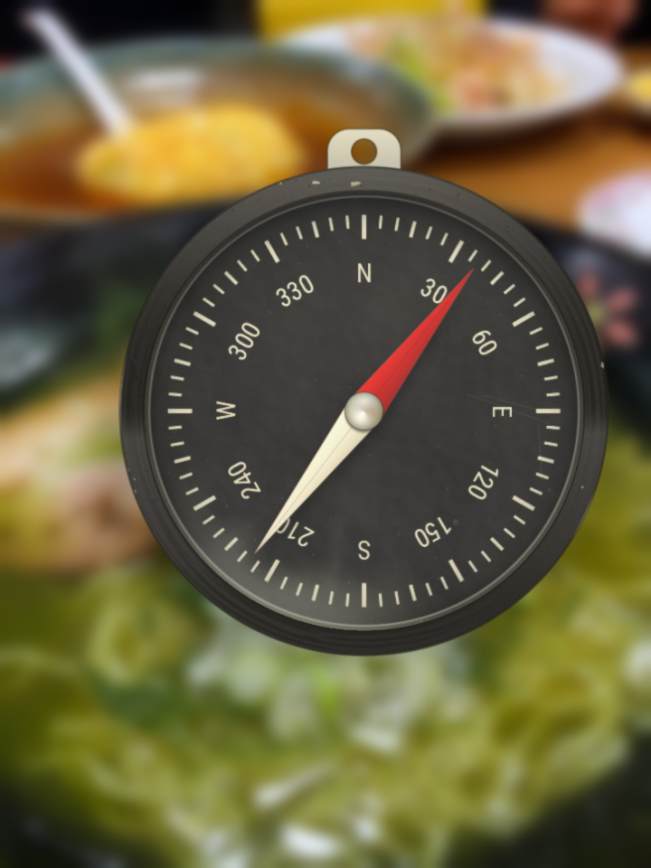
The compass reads 37.5 °
